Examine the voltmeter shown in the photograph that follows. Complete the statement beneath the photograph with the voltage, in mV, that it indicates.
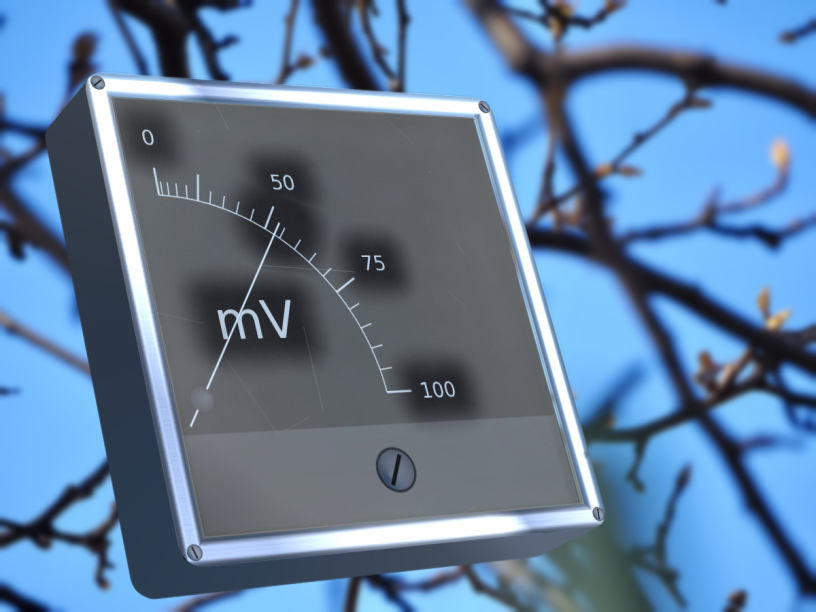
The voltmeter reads 52.5 mV
